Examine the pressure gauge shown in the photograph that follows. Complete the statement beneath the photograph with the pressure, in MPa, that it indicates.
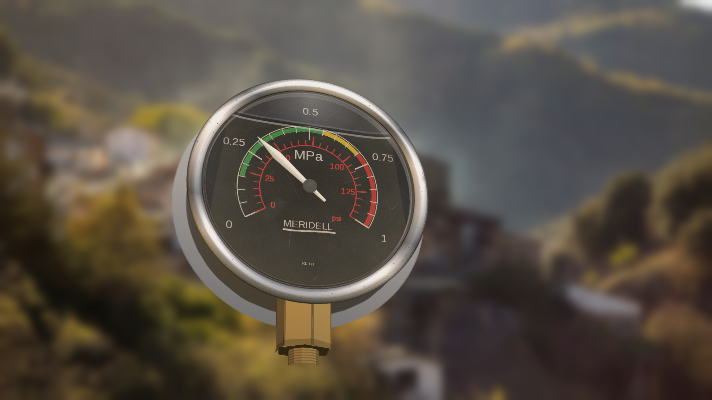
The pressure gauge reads 0.3 MPa
